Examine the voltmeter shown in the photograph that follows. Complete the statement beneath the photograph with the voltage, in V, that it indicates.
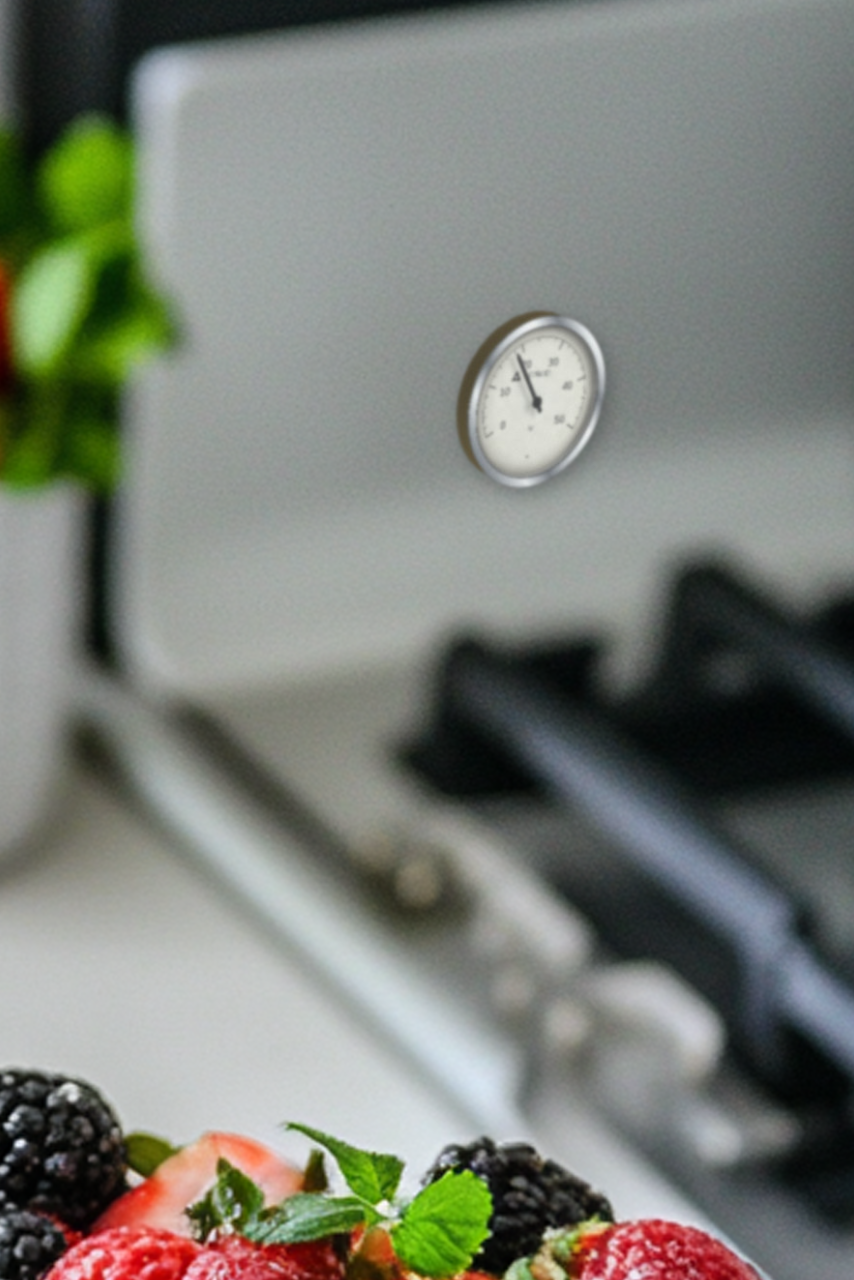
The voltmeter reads 18 V
